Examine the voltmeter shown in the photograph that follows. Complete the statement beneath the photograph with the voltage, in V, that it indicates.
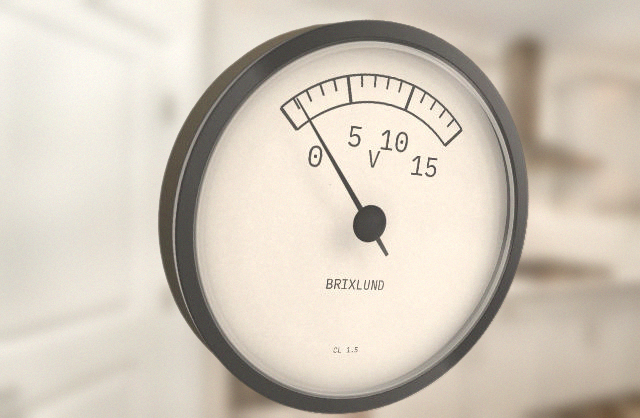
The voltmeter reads 1 V
